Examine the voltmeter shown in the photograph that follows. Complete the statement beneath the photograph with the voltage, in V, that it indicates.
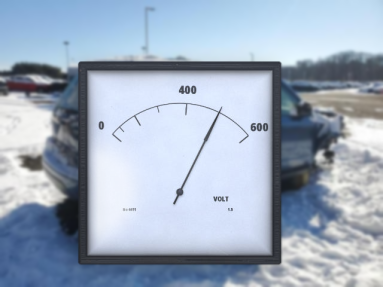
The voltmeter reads 500 V
